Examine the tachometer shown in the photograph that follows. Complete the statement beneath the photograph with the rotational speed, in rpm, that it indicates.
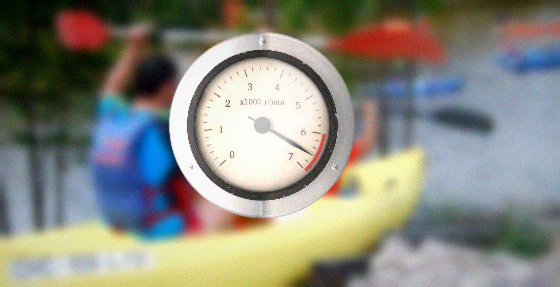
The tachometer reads 6600 rpm
